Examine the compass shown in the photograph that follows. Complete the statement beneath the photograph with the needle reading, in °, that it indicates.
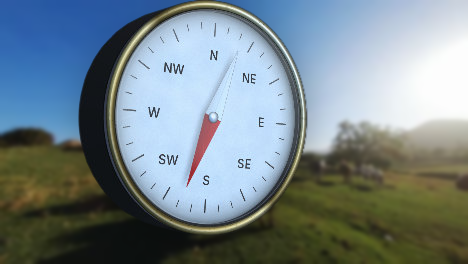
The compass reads 200 °
